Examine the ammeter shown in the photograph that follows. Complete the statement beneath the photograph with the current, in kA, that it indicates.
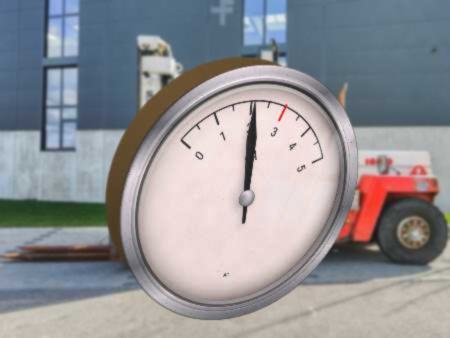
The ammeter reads 2 kA
